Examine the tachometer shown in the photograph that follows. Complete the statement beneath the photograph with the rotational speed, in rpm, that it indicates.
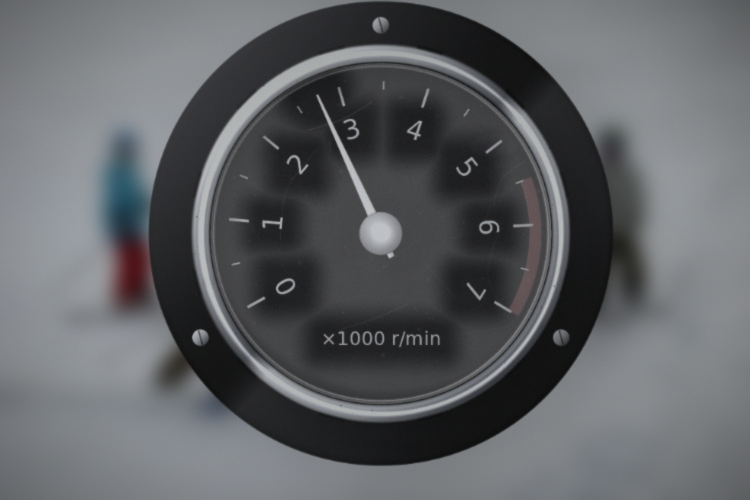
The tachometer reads 2750 rpm
